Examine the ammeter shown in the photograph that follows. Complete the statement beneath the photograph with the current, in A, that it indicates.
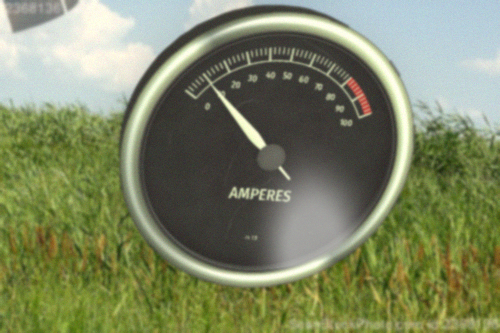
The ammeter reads 10 A
